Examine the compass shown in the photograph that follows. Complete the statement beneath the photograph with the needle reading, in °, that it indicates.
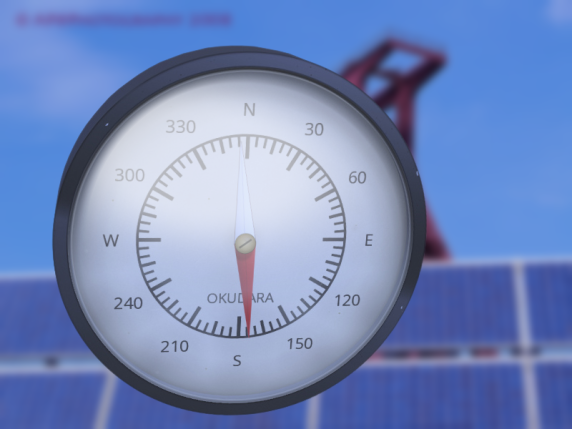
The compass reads 175 °
